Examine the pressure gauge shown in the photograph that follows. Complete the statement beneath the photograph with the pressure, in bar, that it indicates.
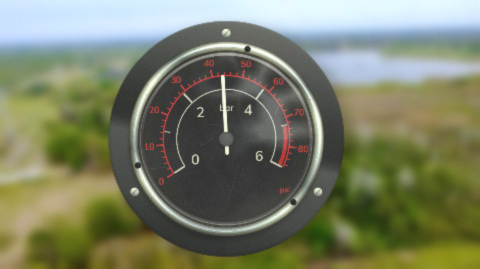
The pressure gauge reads 3 bar
